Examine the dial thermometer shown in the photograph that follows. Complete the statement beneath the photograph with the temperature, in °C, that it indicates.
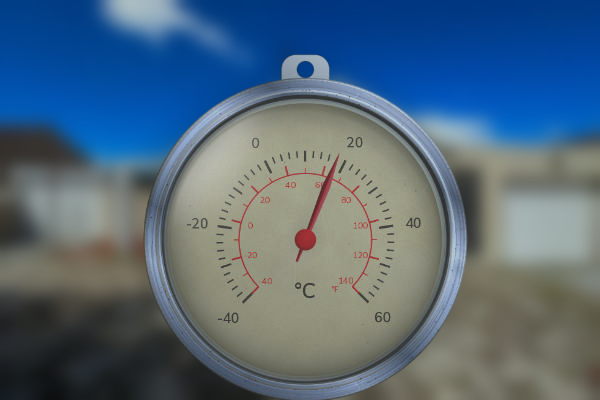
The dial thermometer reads 18 °C
